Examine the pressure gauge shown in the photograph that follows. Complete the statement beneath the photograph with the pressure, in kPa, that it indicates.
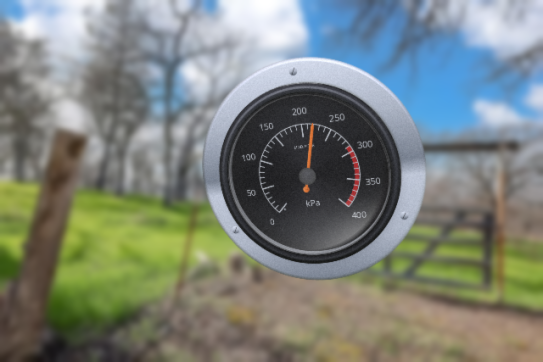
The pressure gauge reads 220 kPa
